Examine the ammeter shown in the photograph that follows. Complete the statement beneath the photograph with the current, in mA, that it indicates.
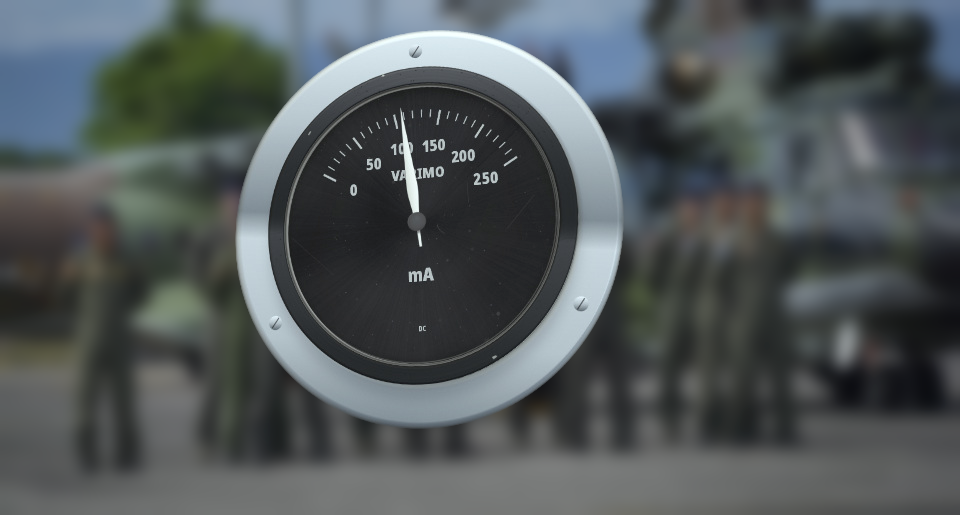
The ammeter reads 110 mA
